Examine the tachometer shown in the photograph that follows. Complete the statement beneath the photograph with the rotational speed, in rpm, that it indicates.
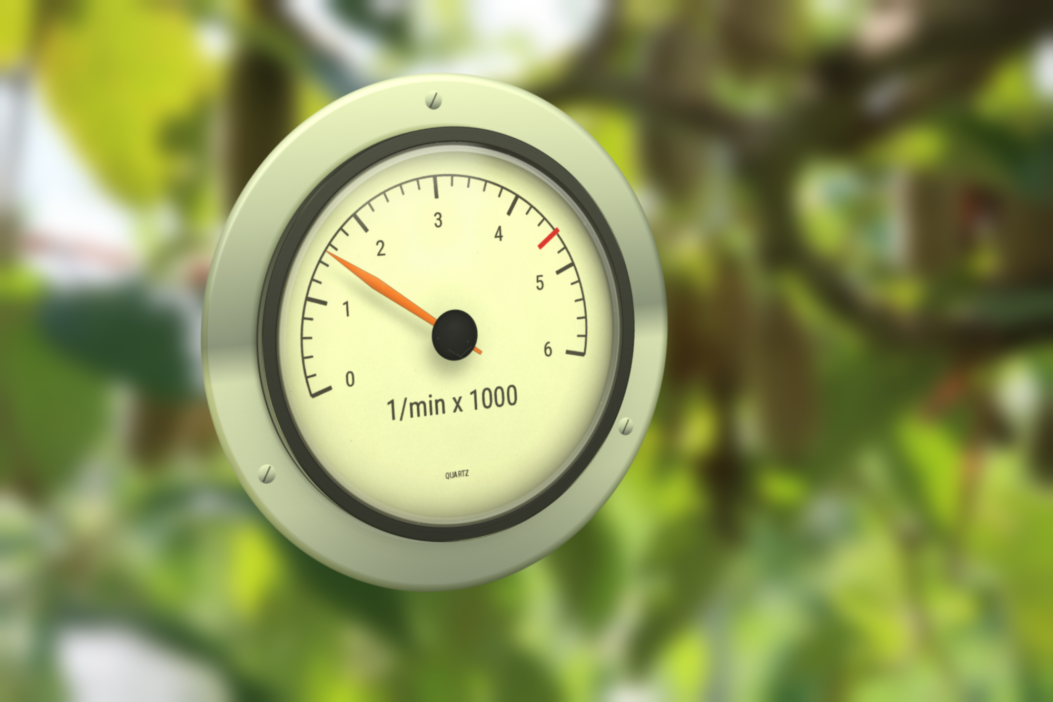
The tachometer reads 1500 rpm
